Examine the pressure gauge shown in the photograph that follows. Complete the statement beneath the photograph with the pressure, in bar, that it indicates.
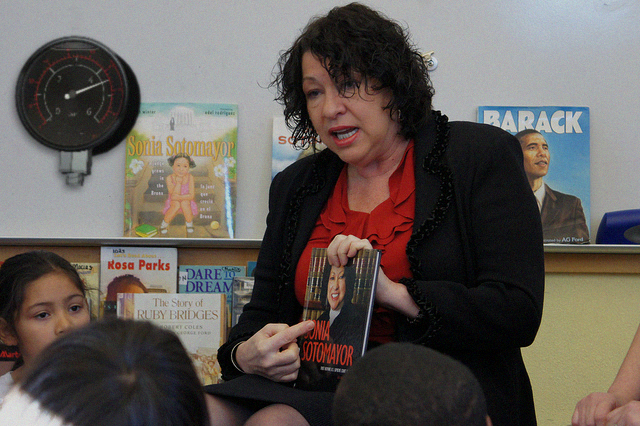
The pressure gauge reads 4.5 bar
